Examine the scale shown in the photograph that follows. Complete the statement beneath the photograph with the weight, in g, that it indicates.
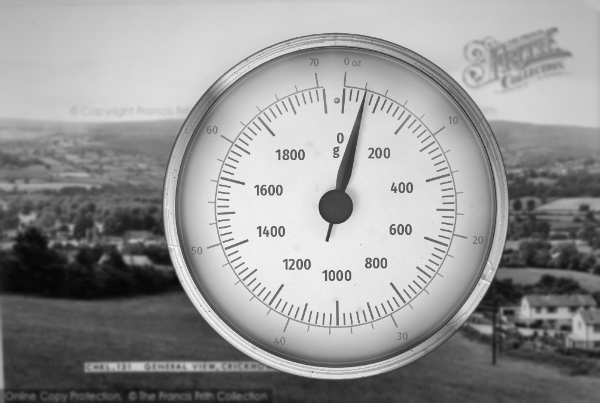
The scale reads 60 g
